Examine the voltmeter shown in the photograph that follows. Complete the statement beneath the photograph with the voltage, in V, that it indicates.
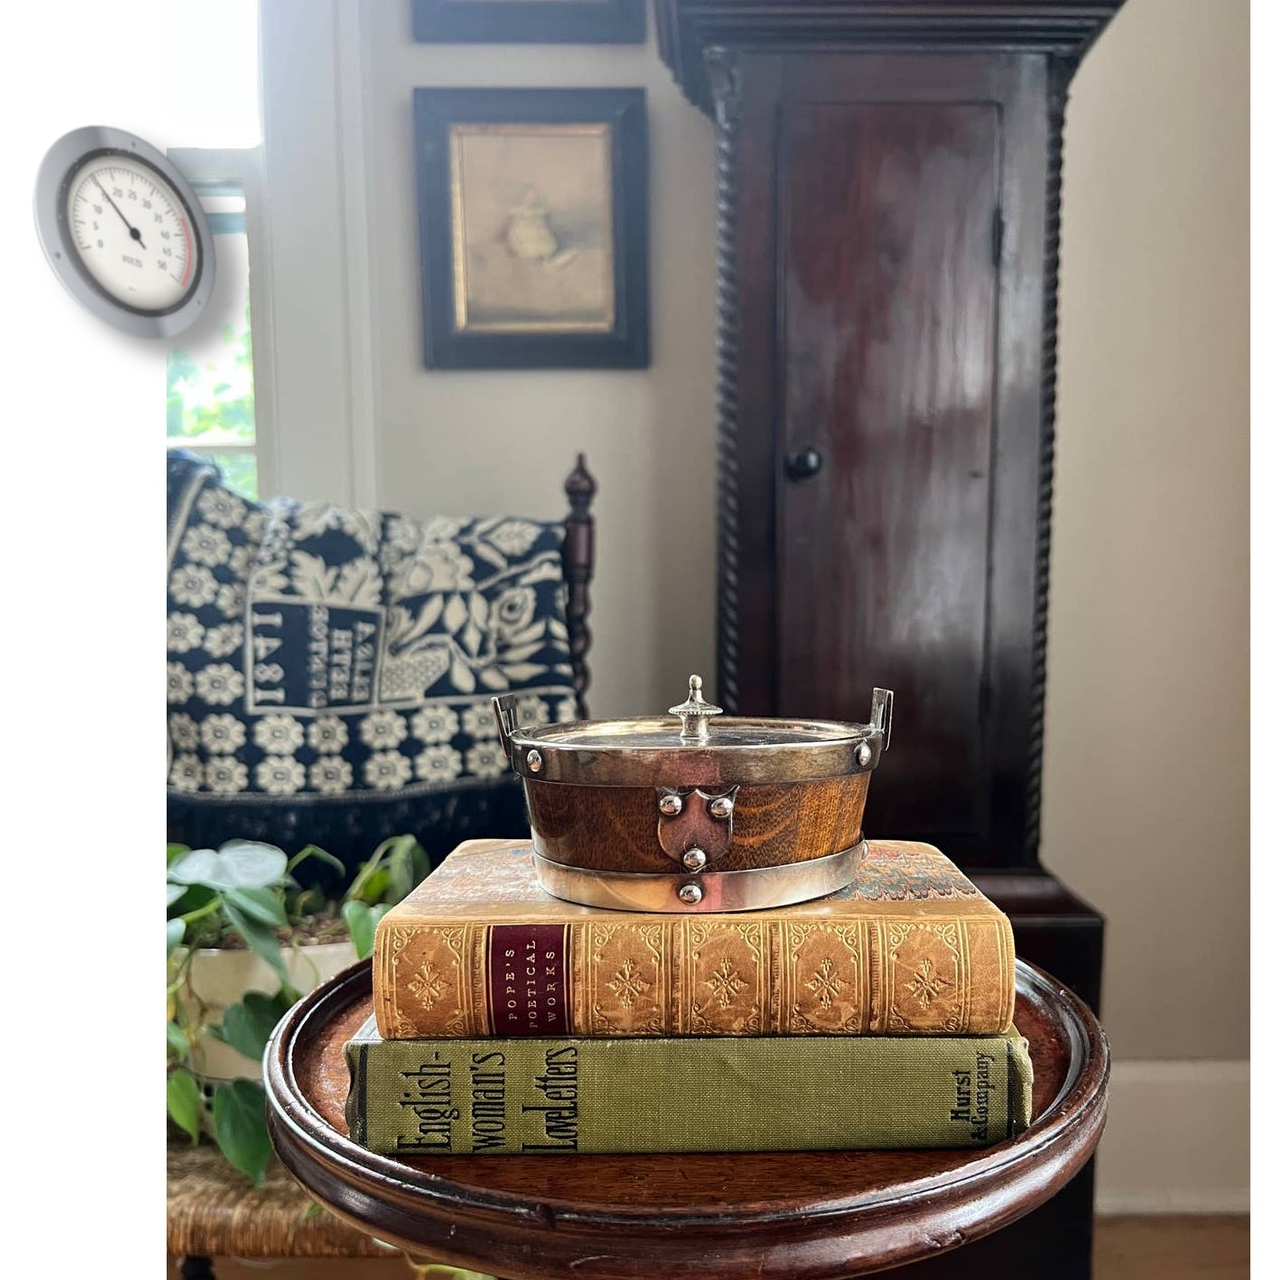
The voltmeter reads 15 V
